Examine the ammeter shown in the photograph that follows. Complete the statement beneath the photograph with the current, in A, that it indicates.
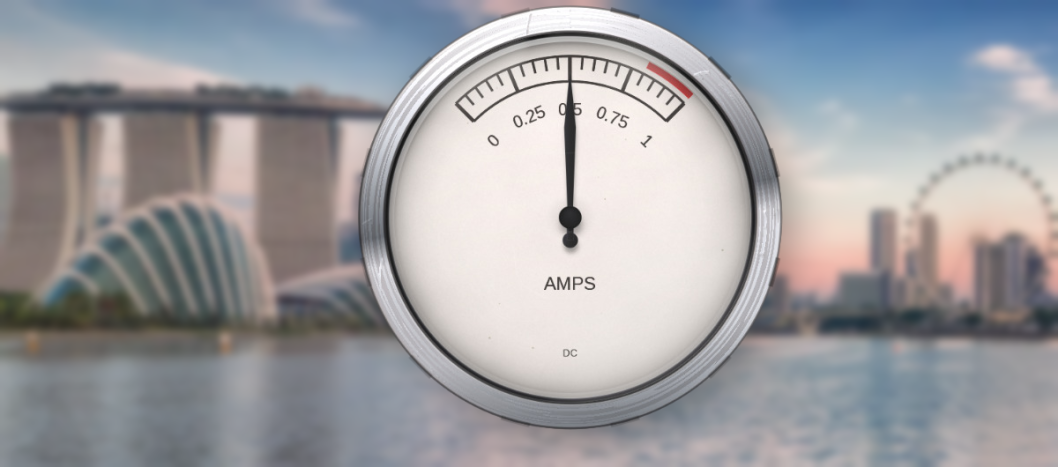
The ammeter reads 0.5 A
